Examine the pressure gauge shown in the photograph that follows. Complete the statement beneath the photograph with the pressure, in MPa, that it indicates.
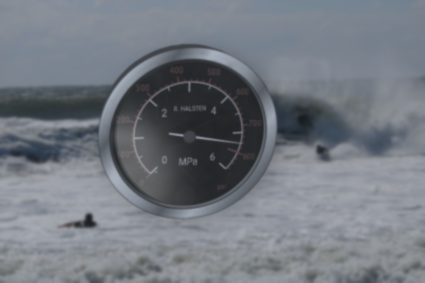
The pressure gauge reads 5.25 MPa
